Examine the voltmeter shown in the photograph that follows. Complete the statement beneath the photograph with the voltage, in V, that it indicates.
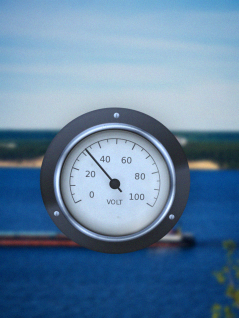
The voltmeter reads 32.5 V
